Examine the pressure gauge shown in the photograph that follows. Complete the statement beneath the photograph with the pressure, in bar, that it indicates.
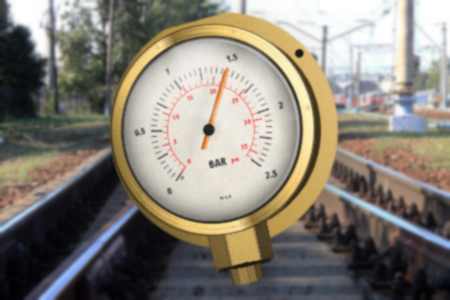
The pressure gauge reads 1.5 bar
